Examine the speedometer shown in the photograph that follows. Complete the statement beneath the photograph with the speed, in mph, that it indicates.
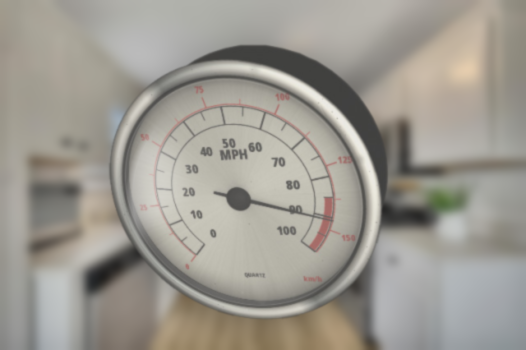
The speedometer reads 90 mph
